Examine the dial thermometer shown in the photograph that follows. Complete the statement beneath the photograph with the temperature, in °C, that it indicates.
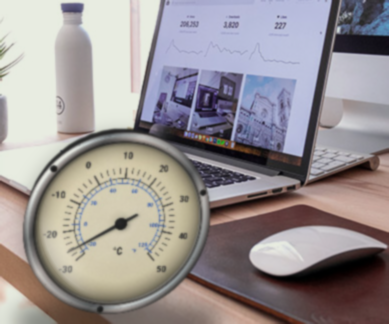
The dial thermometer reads -26 °C
